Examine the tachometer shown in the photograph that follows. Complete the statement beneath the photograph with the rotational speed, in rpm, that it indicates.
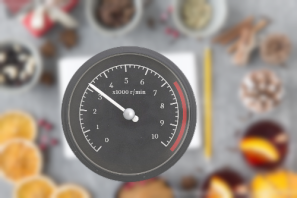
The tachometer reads 3200 rpm
